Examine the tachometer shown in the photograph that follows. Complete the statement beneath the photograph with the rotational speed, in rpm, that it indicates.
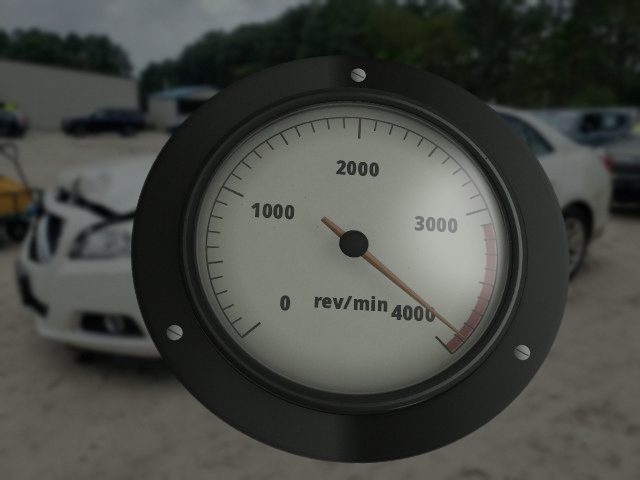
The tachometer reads 3900 rpm
